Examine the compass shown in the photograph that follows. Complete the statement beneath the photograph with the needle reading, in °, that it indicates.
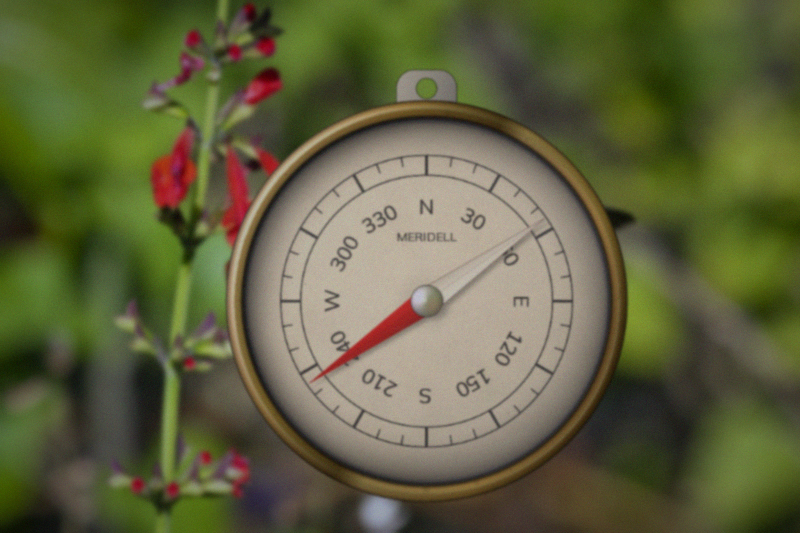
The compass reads 235 °
